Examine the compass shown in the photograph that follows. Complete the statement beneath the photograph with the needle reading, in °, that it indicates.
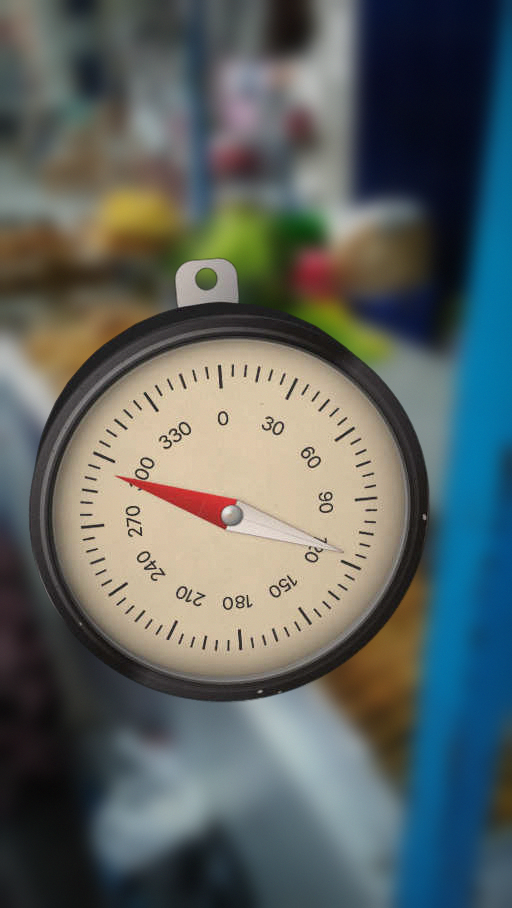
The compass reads 295 °
